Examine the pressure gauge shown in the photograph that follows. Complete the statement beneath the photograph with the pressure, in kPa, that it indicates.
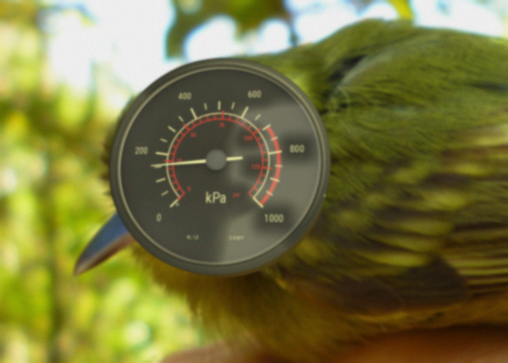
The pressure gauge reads 150 kPa
